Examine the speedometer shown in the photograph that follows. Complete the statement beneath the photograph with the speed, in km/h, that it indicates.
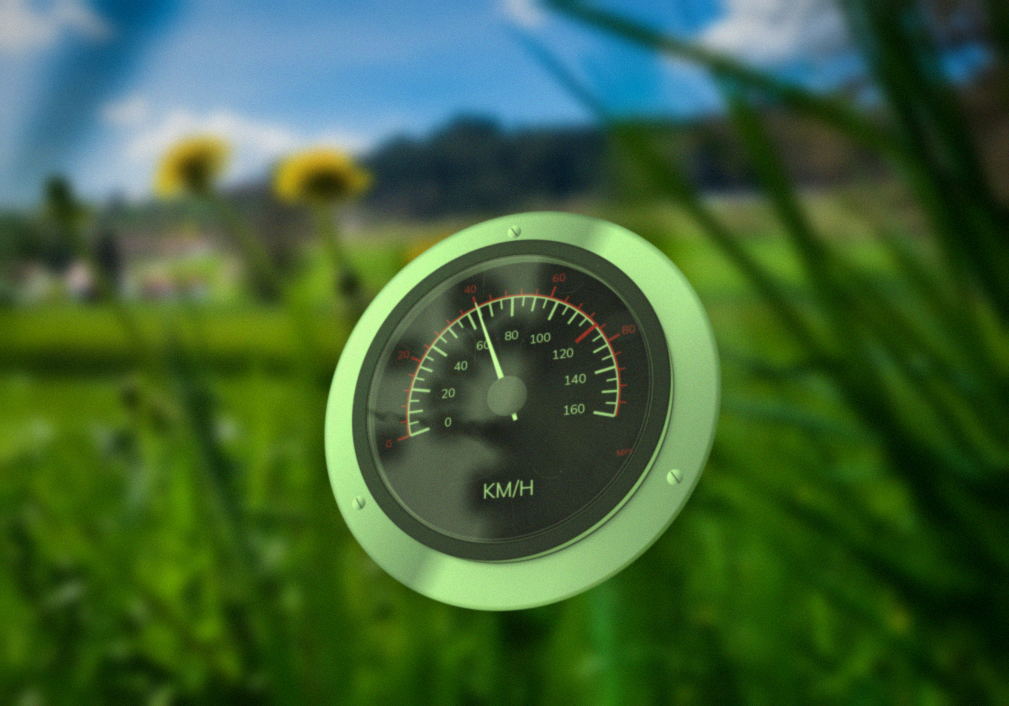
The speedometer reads 65 km/h
